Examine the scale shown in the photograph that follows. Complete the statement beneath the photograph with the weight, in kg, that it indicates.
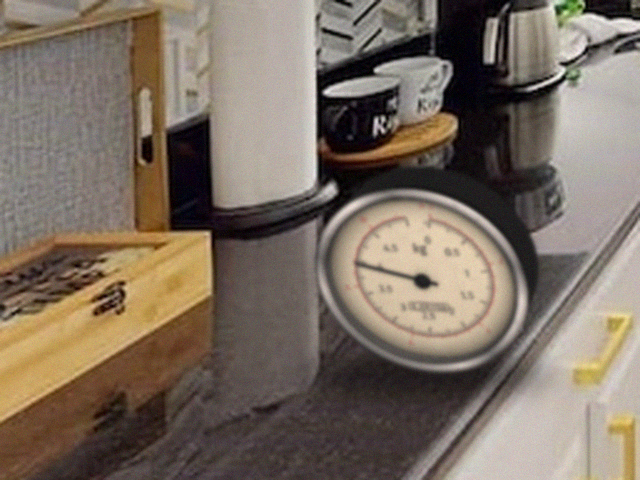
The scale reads 4 kg
